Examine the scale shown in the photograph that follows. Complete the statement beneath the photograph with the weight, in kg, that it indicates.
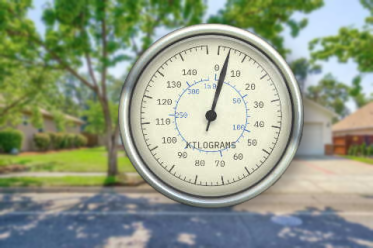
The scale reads 4 kg
